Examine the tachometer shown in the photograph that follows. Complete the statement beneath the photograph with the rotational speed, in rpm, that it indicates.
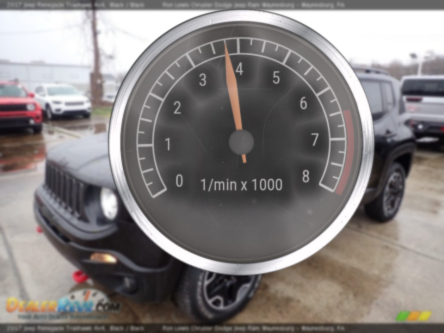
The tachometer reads 3750 rpm
